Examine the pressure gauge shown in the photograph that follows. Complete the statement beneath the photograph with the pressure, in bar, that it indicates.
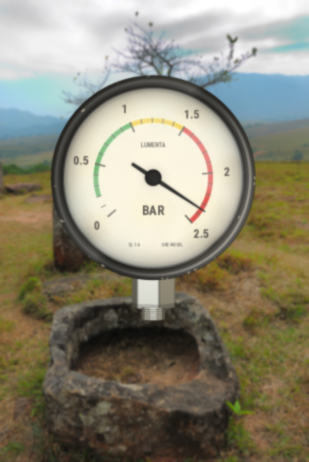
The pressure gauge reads 2.35 bar
